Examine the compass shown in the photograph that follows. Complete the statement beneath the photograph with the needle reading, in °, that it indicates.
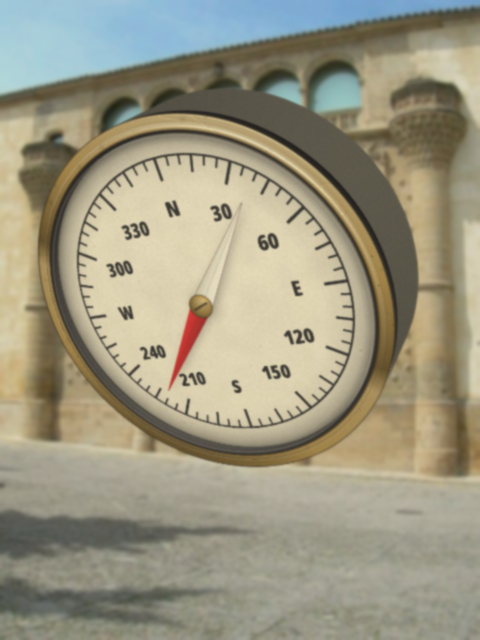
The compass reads 220 °
